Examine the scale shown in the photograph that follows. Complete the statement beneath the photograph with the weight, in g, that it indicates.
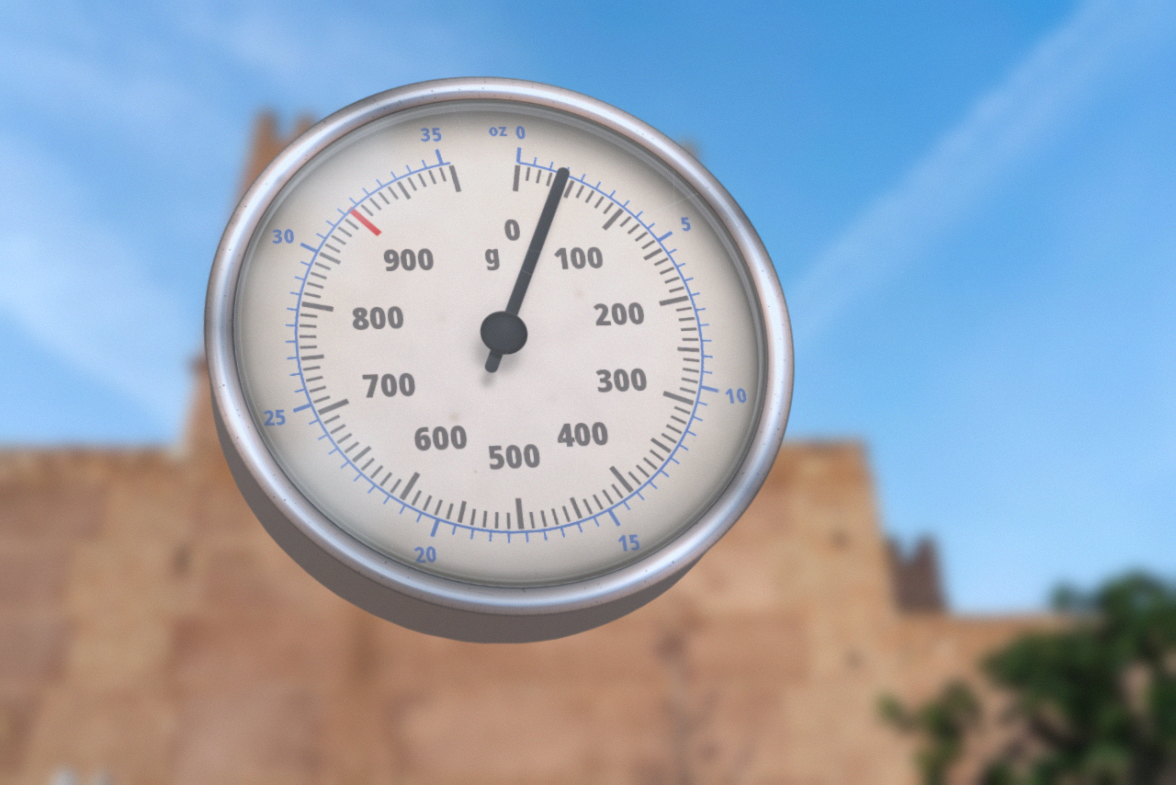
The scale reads 40 g
